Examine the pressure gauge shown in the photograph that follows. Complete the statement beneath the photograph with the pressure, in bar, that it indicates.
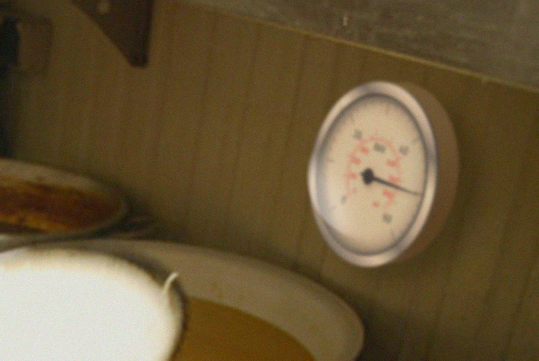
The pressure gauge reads 50 bar
